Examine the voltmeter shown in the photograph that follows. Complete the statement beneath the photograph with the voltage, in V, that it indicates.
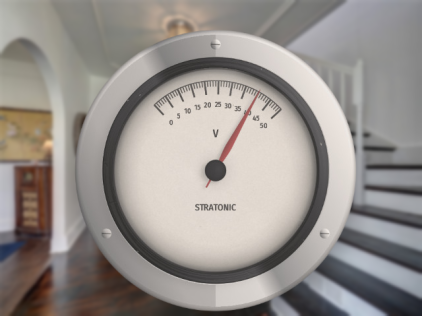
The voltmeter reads 40 V
